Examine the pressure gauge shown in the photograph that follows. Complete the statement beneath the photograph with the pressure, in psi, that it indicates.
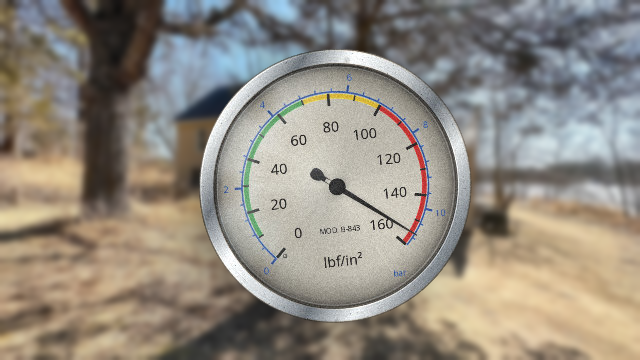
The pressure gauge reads 155 psi
